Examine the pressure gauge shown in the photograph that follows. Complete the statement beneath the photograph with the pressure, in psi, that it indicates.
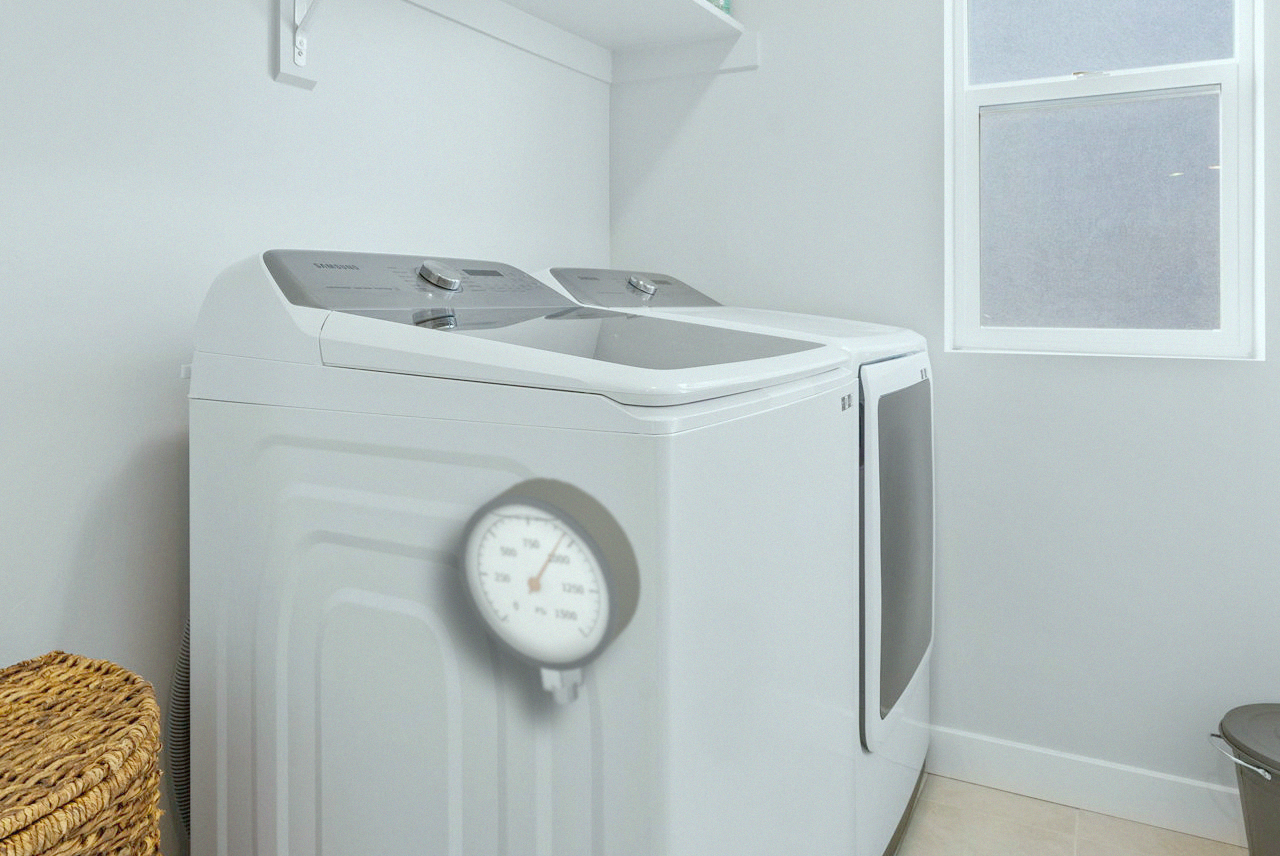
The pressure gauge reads 950 psi
